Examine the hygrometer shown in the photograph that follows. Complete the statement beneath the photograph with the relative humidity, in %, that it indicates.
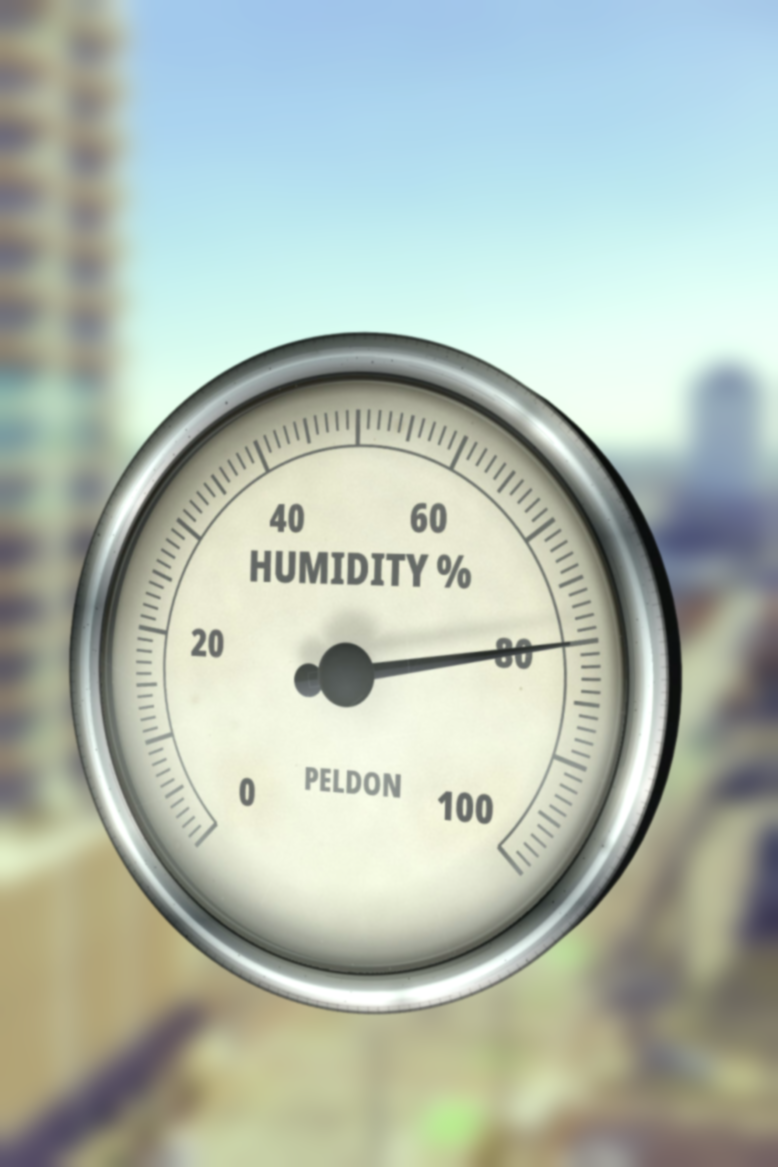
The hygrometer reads 80 %
